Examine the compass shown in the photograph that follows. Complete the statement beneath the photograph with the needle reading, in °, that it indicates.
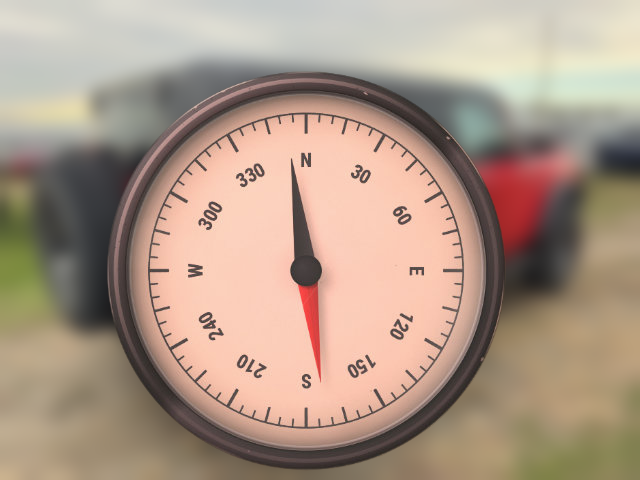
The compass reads 172.5 °
